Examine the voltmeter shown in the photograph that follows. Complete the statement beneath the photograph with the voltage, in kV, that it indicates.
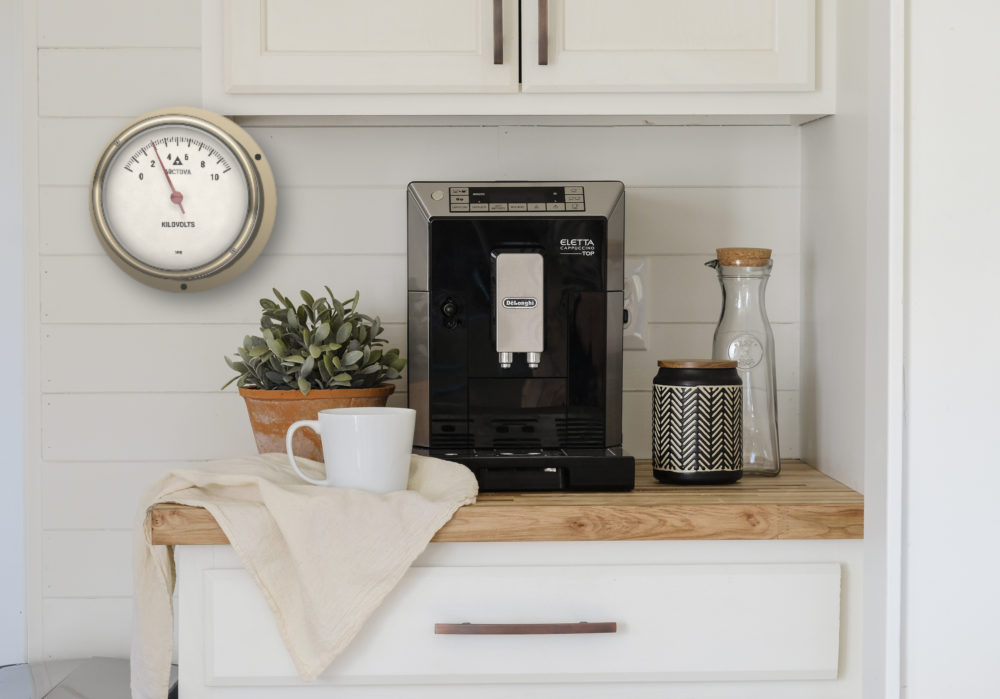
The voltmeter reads 3 kV
